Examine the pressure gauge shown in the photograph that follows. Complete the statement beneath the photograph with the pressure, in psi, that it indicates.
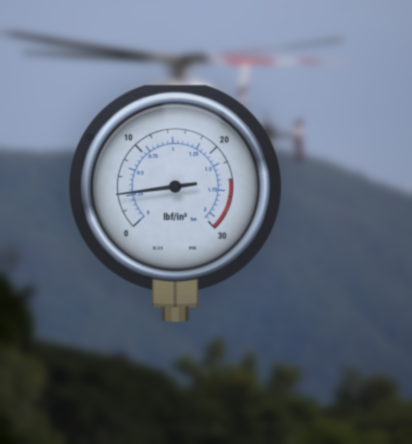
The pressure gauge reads 4 psi
